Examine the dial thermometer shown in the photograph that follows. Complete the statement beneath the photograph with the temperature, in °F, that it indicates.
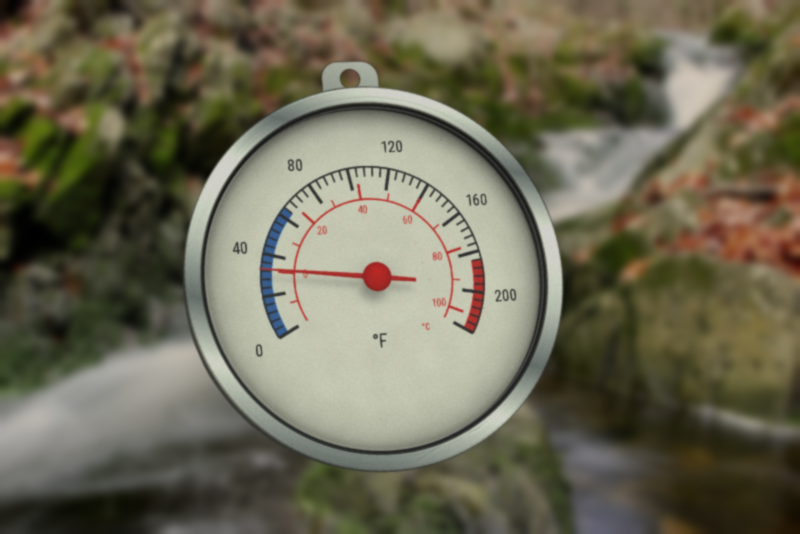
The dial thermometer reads 32 °F
